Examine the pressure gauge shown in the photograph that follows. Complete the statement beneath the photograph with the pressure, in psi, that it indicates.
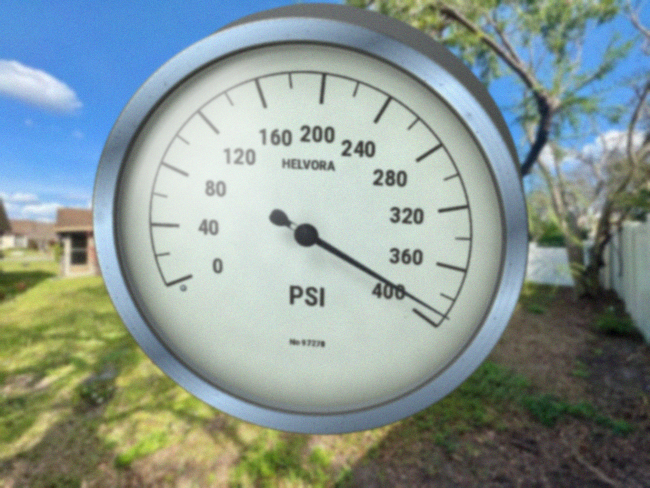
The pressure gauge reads 390 psi
